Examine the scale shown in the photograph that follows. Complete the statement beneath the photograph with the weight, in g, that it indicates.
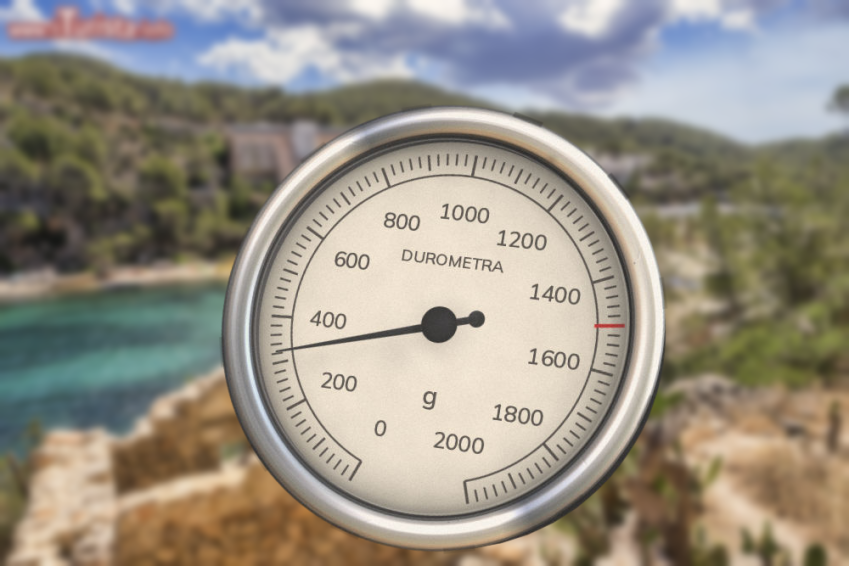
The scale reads 320 g
